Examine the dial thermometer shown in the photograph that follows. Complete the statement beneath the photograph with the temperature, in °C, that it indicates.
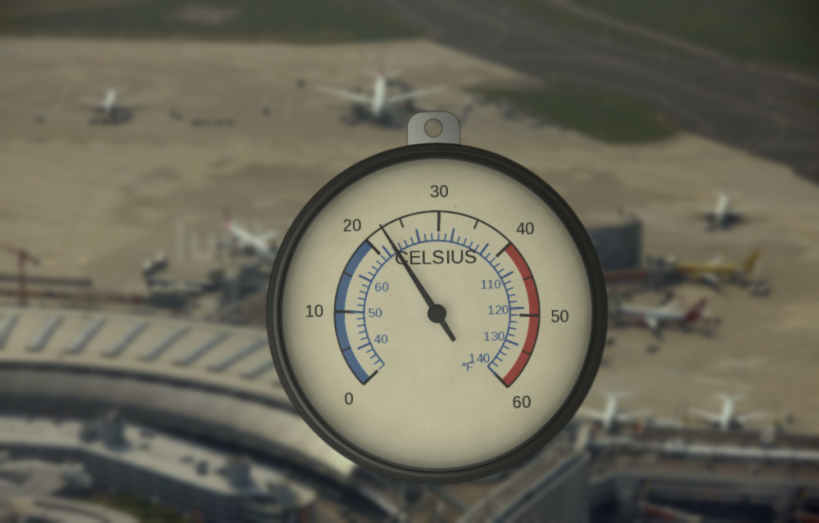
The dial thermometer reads 22.5 °C
